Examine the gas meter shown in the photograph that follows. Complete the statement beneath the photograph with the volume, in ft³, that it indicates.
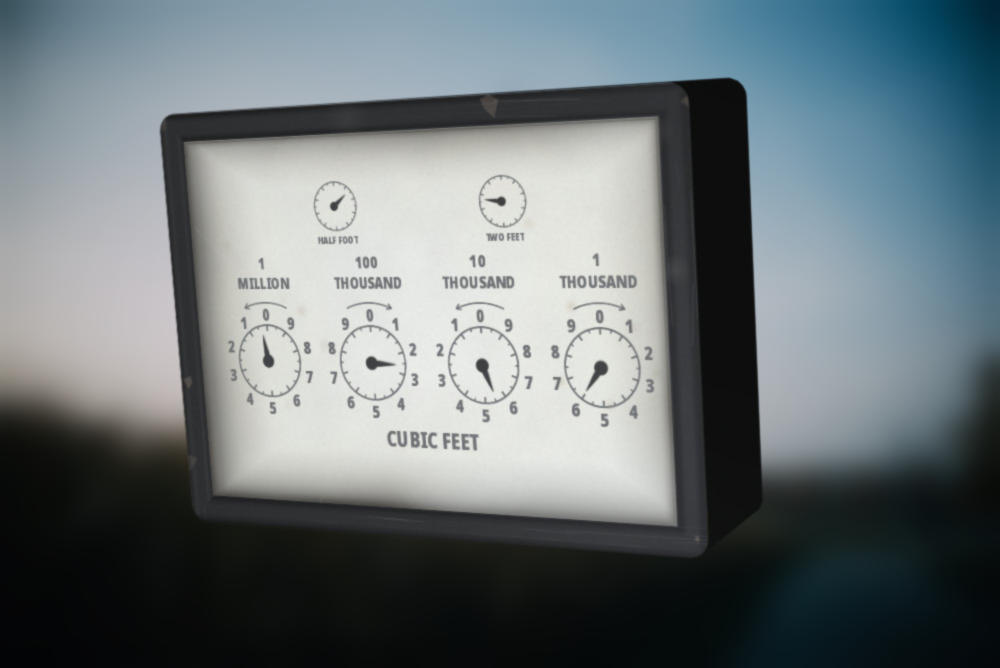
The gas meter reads 25600 ft³
